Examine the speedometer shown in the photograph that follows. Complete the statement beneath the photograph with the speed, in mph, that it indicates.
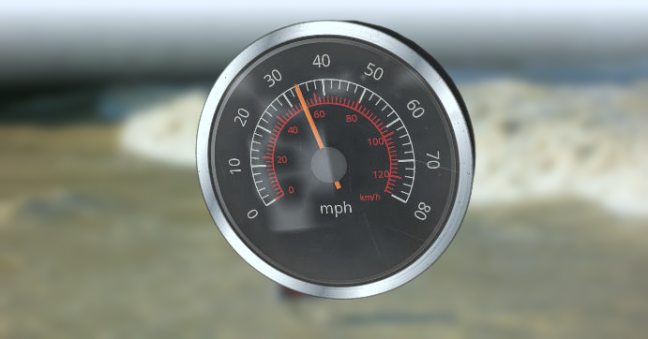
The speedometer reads 34 mph
